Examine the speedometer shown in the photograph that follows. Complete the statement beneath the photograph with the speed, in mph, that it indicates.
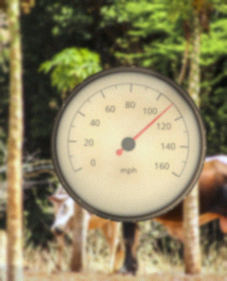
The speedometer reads 110 mph
